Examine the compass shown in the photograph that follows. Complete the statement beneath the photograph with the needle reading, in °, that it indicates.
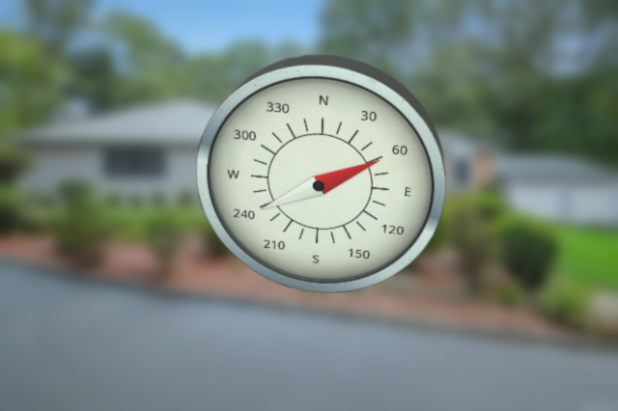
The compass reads 60 °
